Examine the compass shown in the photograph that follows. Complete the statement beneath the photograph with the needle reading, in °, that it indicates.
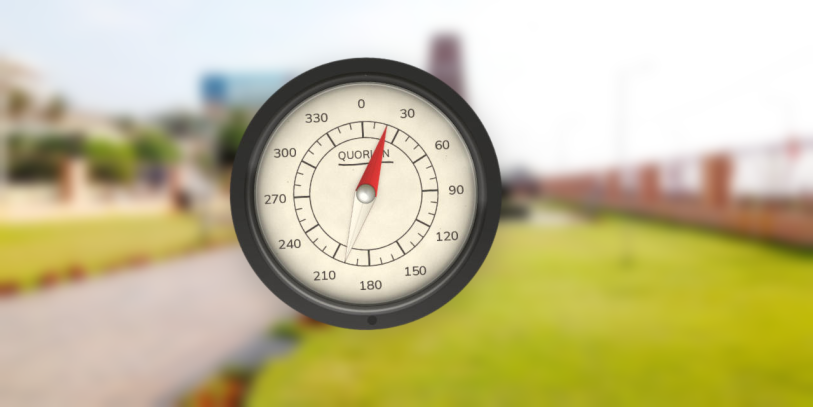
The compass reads 20 °
